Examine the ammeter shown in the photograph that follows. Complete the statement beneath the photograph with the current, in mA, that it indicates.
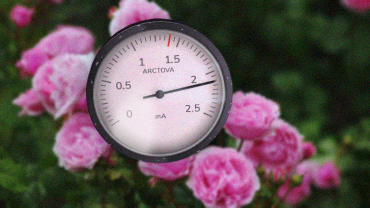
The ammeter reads 2.1 mA
